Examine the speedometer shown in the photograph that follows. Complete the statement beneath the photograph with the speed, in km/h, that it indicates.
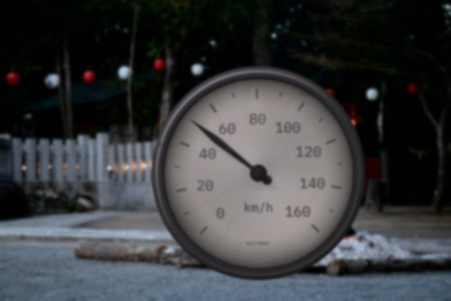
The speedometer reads 50 km/h
